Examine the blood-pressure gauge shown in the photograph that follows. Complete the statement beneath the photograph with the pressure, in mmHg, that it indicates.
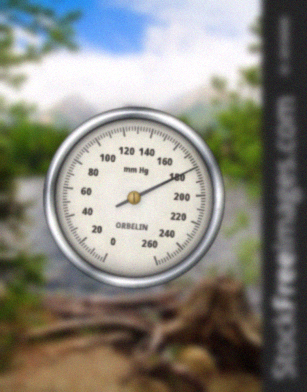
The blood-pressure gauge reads 180 mmHg
